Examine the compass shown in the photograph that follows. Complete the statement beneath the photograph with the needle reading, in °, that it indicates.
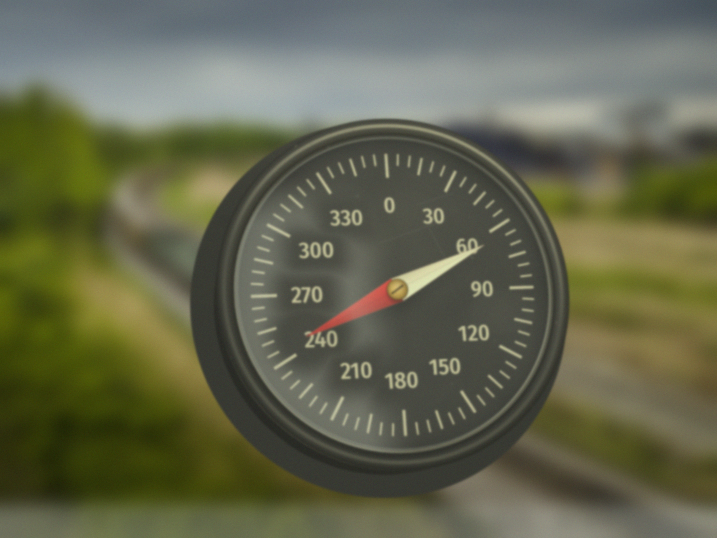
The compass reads 245 °
